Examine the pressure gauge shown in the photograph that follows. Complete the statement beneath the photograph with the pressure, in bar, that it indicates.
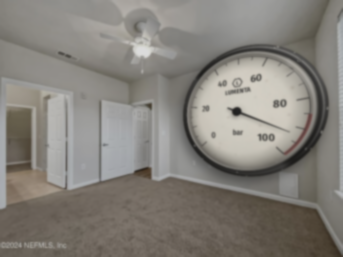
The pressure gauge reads 92.5 bar
